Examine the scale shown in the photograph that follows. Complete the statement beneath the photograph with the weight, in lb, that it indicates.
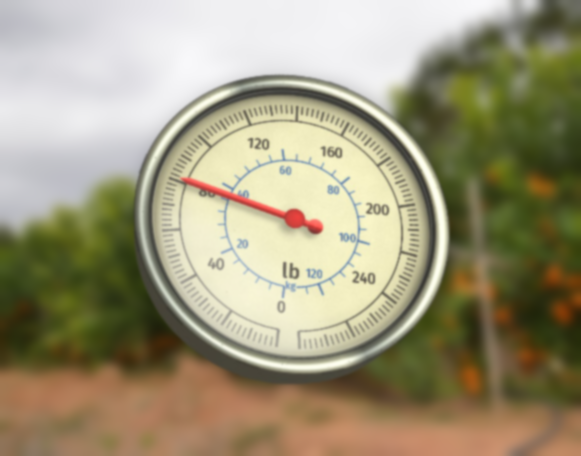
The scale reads 80 lb
